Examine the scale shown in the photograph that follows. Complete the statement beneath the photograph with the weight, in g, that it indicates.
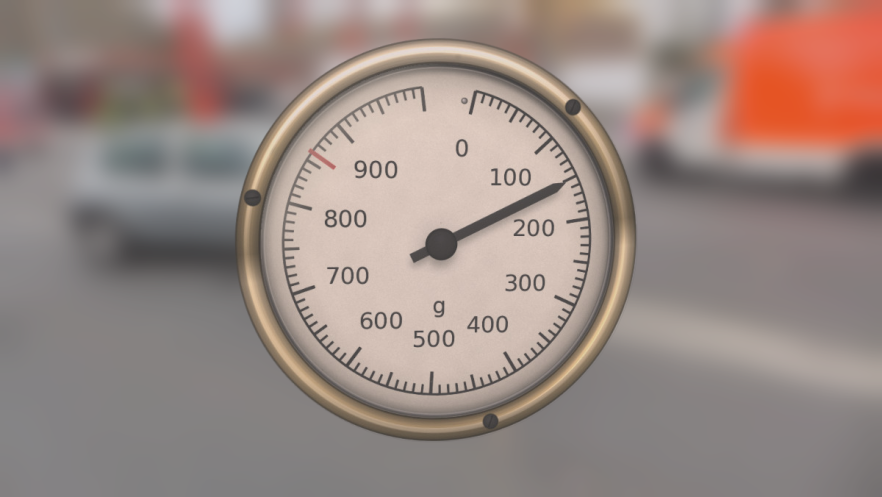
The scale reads 150 g
